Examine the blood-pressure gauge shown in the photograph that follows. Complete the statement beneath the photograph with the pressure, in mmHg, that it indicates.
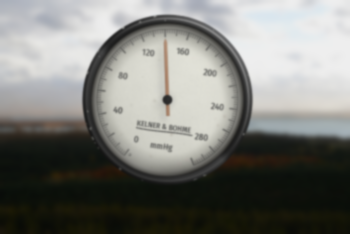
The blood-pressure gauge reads 140 mmHg
